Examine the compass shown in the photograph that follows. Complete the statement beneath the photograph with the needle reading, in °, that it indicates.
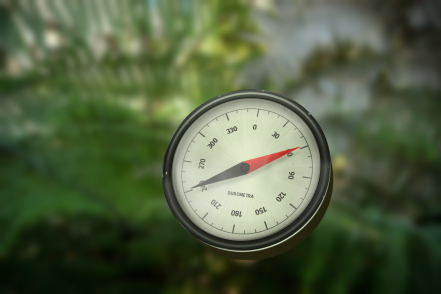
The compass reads 60 °
